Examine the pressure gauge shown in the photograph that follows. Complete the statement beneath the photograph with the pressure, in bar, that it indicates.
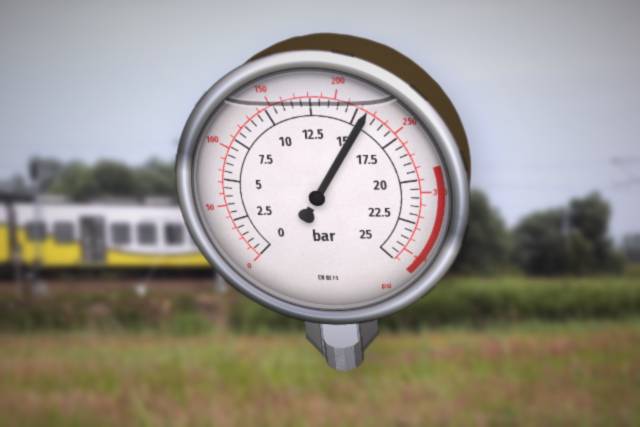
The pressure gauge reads 15.5 bar
